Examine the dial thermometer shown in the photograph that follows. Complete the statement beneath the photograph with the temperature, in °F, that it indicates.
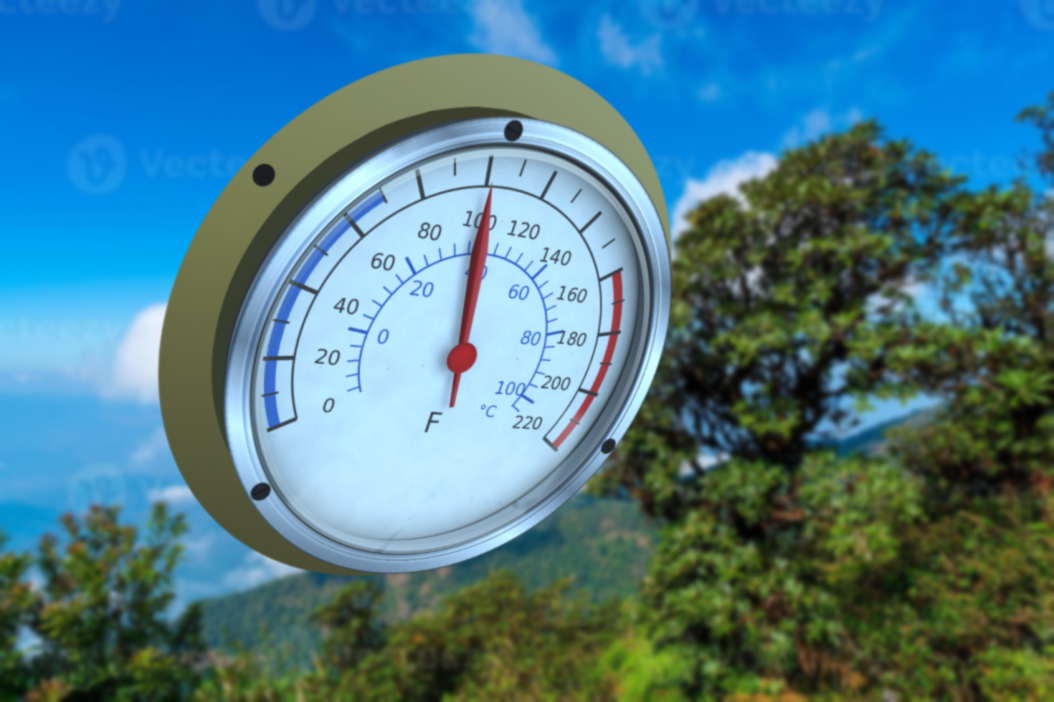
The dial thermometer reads 100 °F
